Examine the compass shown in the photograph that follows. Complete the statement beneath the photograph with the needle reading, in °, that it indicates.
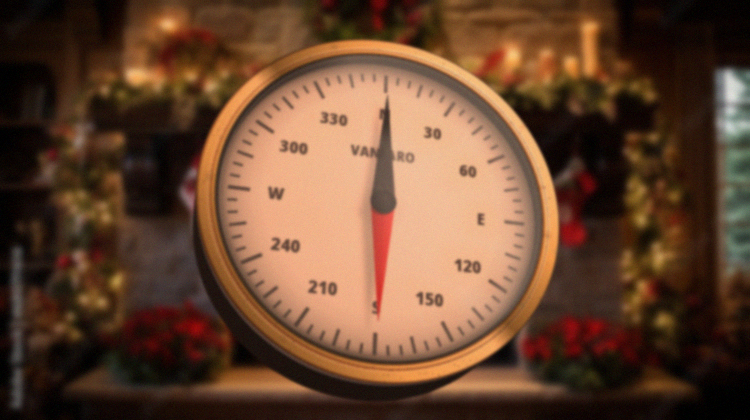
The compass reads 180 °
